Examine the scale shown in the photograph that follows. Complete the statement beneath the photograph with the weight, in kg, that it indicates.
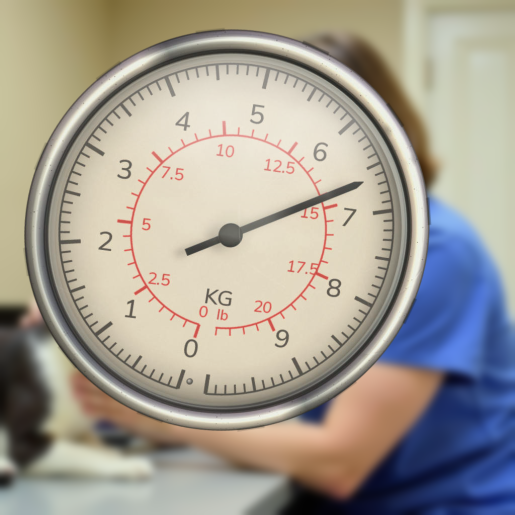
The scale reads 6.6 kg
